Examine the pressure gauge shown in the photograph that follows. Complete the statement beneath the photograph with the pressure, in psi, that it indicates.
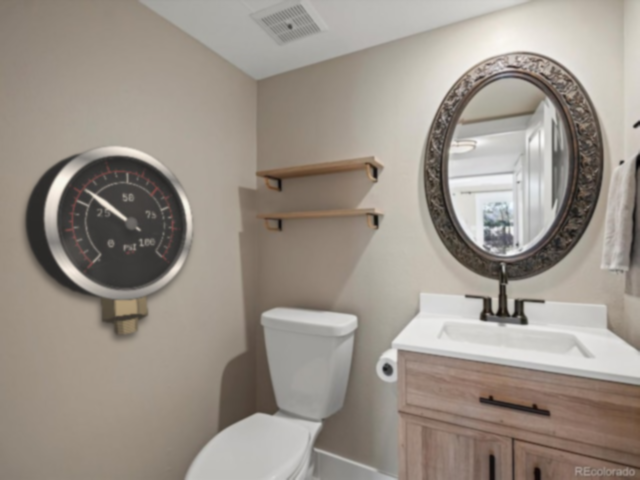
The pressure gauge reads 30 psi
